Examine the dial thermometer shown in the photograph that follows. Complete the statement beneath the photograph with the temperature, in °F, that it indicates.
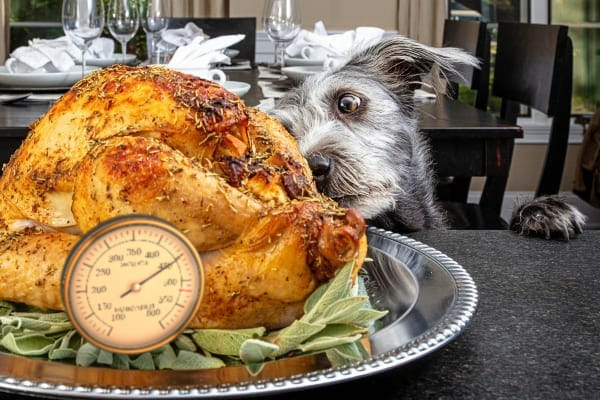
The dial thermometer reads 450 °F
